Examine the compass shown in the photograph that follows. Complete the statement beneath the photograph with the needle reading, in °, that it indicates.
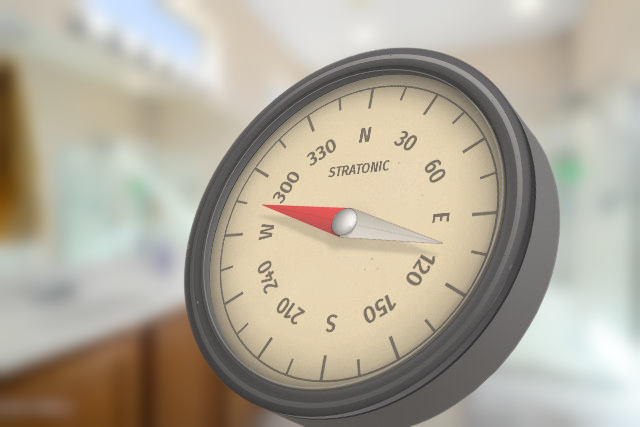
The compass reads 285 °
